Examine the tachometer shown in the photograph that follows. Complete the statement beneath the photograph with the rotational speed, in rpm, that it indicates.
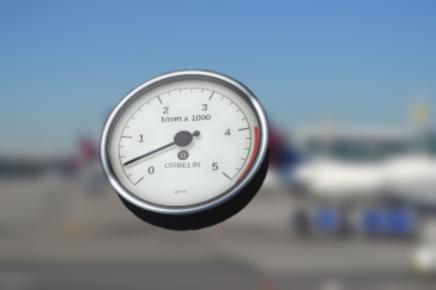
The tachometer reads 400 rpm
